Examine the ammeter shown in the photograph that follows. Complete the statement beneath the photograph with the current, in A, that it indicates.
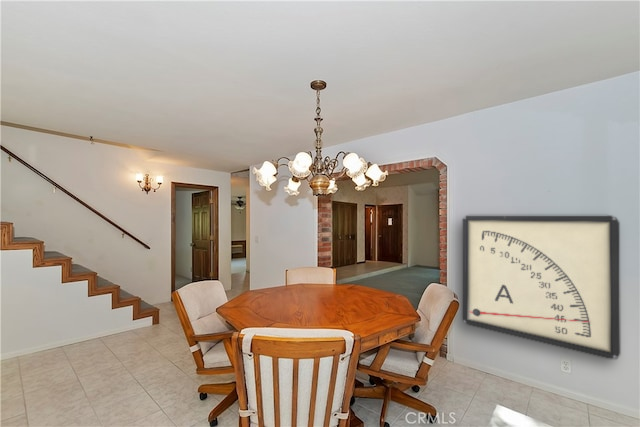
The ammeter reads 45 A
